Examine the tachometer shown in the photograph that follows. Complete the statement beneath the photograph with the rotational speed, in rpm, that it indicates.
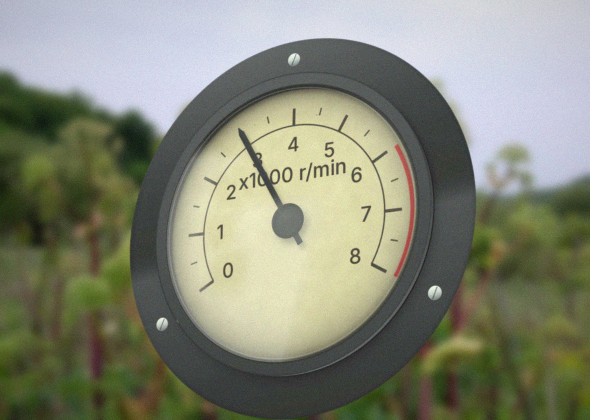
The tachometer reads 3000 rpm
